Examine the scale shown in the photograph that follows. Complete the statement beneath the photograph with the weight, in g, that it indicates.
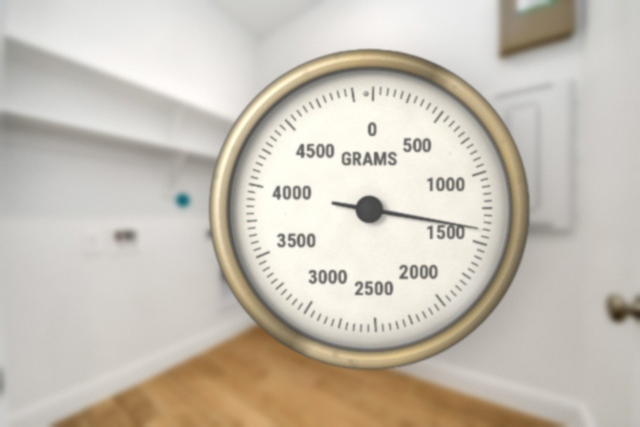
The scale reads 1400 g
